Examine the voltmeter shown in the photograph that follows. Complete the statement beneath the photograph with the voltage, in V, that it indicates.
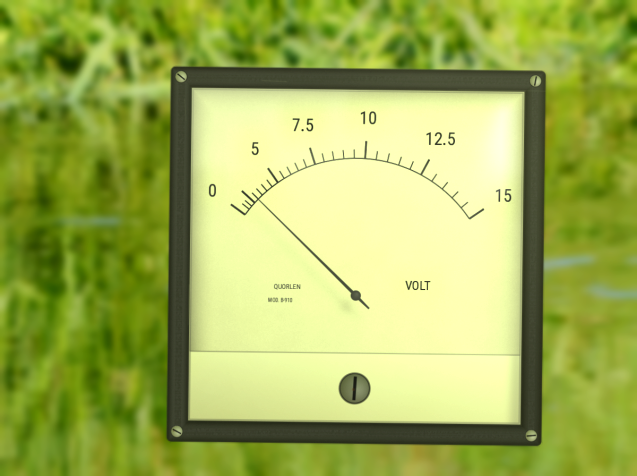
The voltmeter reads 3 V
